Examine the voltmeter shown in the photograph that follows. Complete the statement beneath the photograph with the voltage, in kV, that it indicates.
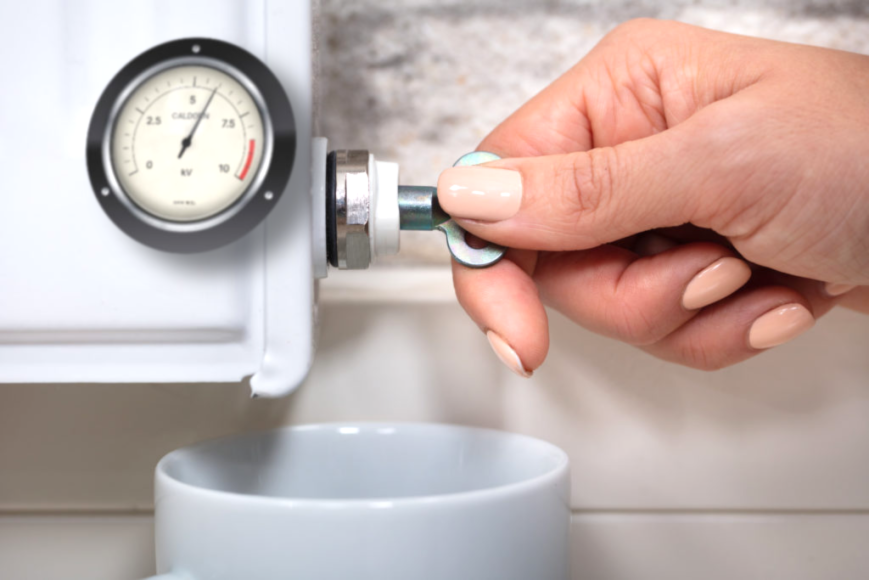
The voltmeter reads 6 kV
